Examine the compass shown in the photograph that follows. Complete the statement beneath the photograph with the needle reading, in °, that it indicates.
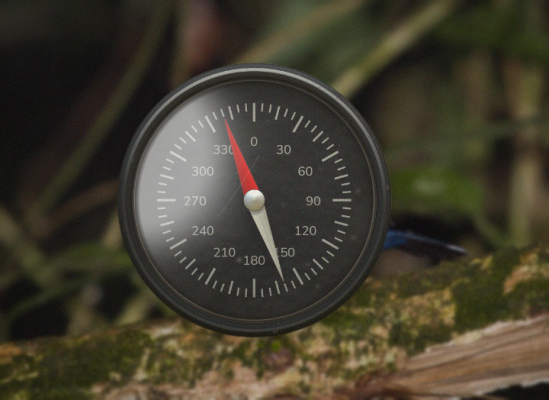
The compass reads 340 °
